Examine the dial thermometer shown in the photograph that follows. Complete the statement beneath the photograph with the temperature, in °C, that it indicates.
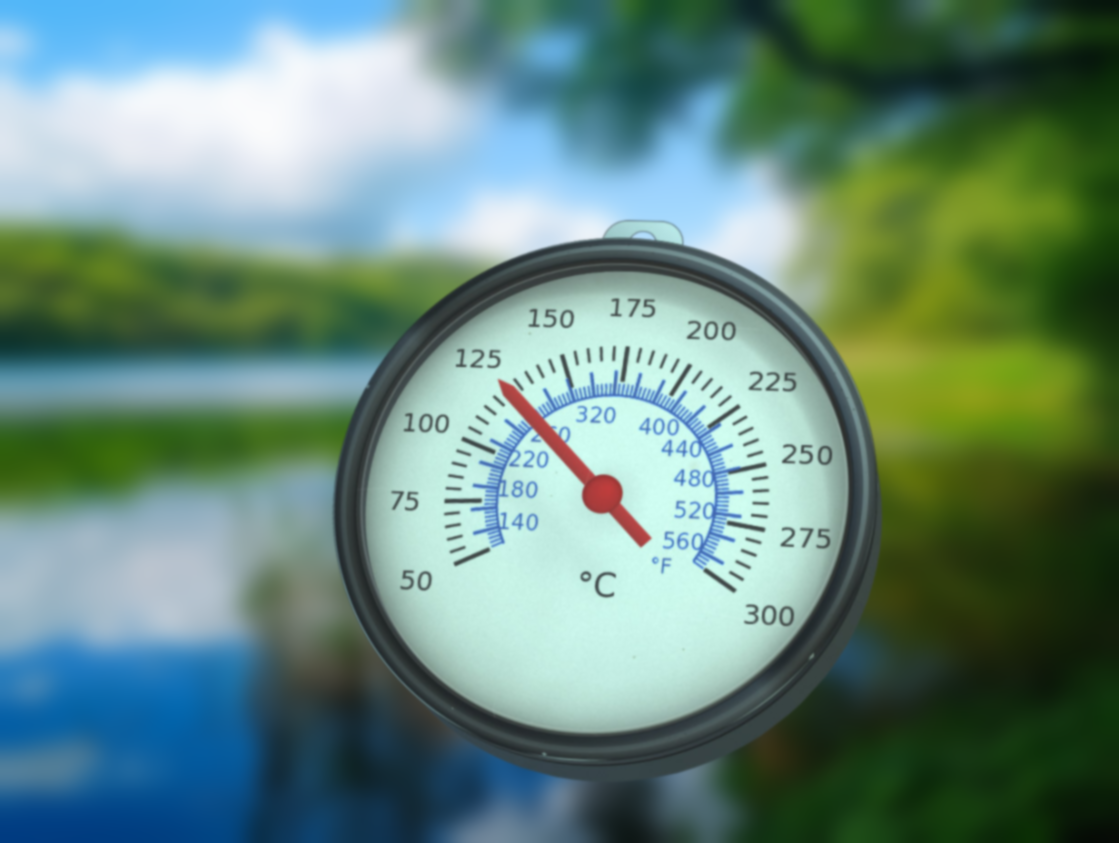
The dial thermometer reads 125 °C
